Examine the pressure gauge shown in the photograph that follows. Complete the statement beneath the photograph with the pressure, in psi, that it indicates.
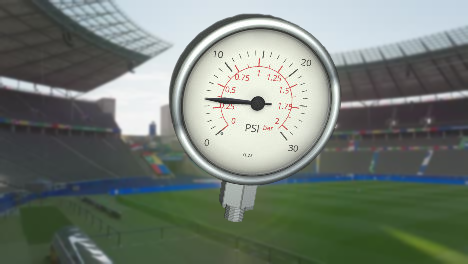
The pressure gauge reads 5 psi
